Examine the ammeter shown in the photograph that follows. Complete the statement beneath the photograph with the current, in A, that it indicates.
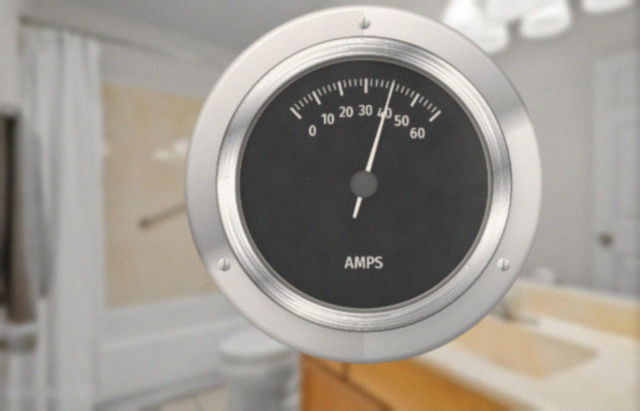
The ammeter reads 40 A
